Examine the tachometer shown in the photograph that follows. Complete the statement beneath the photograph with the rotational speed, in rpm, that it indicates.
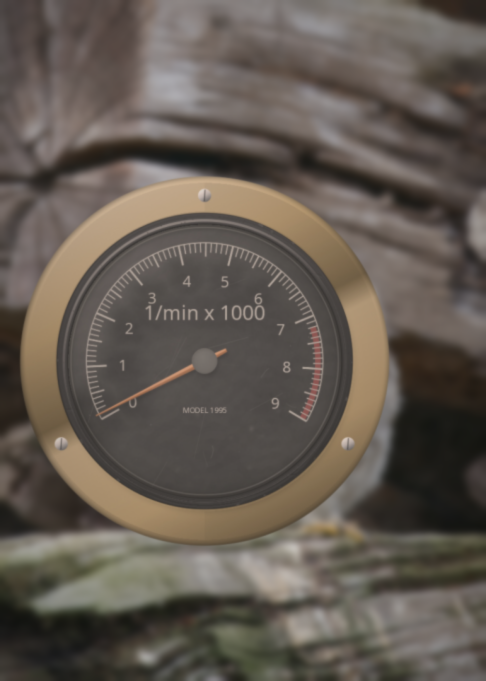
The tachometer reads 100 rpm
